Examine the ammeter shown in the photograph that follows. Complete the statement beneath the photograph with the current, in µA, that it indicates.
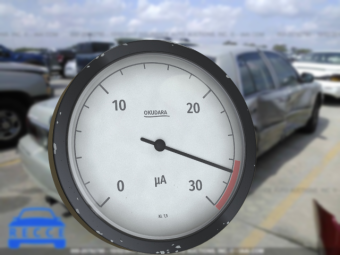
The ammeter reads 27 µA
